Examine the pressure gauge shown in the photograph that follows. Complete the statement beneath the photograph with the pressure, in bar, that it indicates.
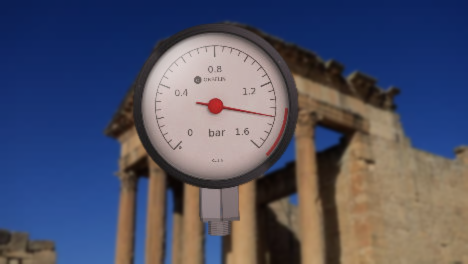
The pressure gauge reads 1.4 bar
